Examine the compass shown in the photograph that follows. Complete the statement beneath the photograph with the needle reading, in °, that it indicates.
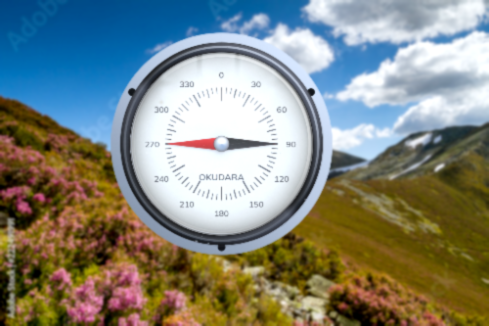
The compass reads 270 °
